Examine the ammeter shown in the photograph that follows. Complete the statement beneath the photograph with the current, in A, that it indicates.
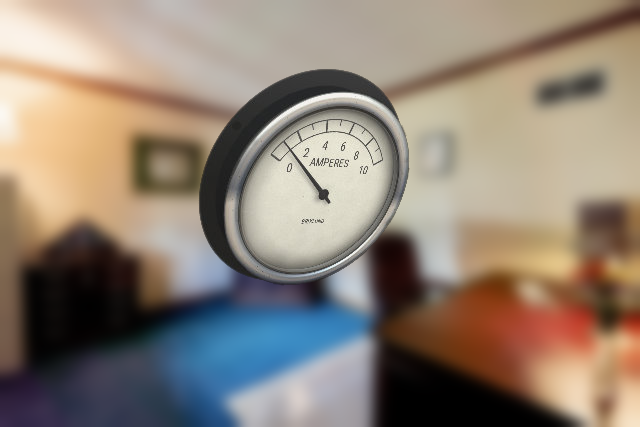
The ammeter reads 1 A
